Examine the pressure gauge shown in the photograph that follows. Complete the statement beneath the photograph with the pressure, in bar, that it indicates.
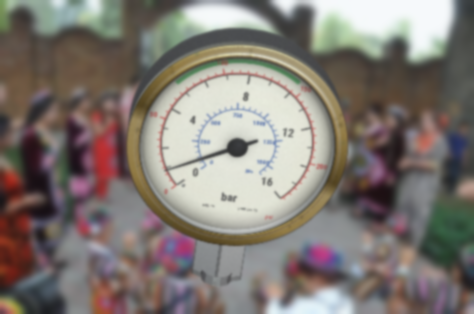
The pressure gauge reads 1 bar
